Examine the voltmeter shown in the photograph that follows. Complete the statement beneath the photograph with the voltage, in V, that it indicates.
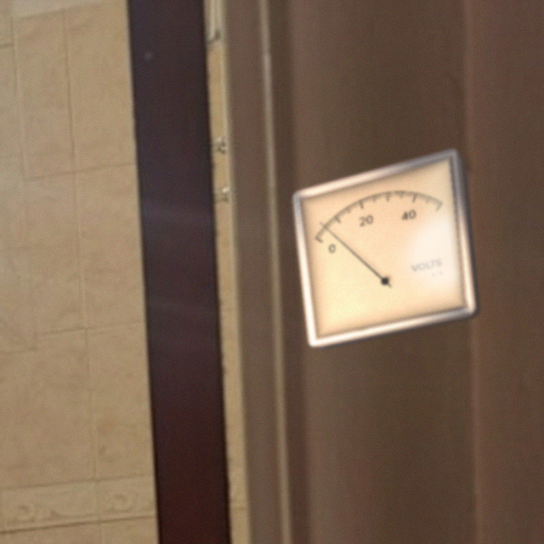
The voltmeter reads 5 V
